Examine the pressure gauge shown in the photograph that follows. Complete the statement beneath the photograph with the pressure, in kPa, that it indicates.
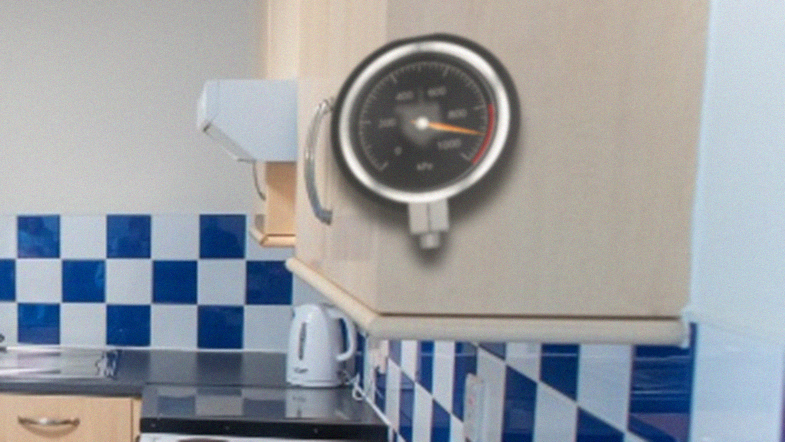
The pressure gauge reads 900 kPa
